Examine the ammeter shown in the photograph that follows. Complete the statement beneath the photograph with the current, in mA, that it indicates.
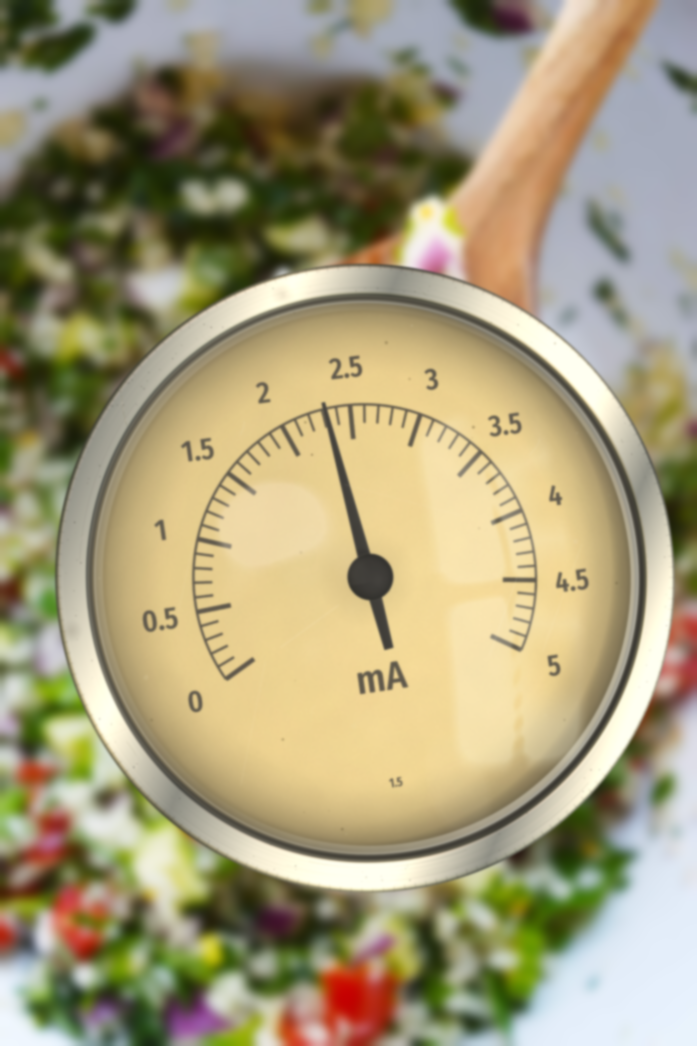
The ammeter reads 2.3 mA
